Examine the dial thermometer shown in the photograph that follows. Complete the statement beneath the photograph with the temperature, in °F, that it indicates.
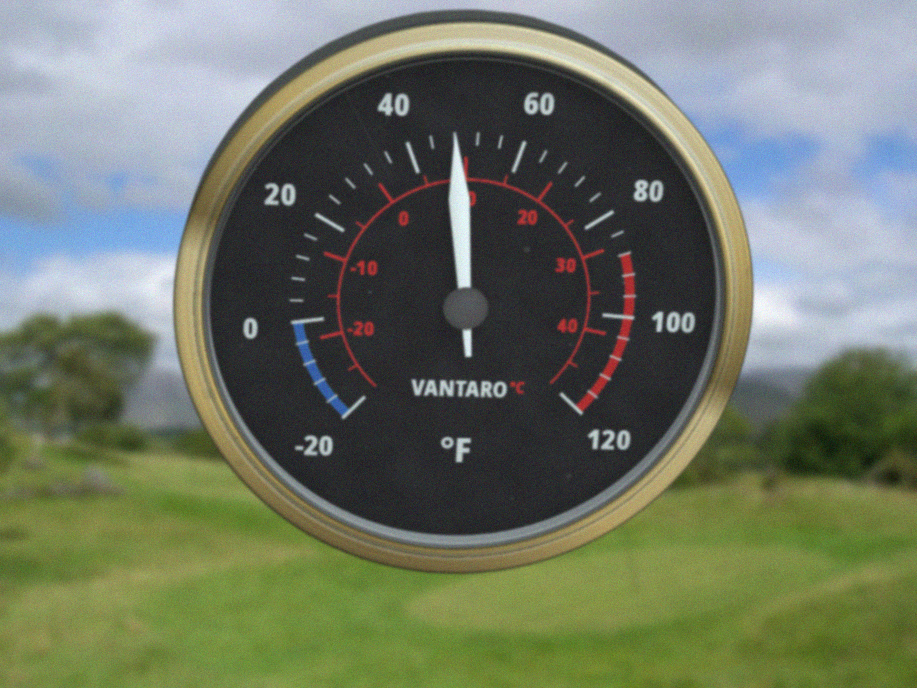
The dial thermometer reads 48 °F
